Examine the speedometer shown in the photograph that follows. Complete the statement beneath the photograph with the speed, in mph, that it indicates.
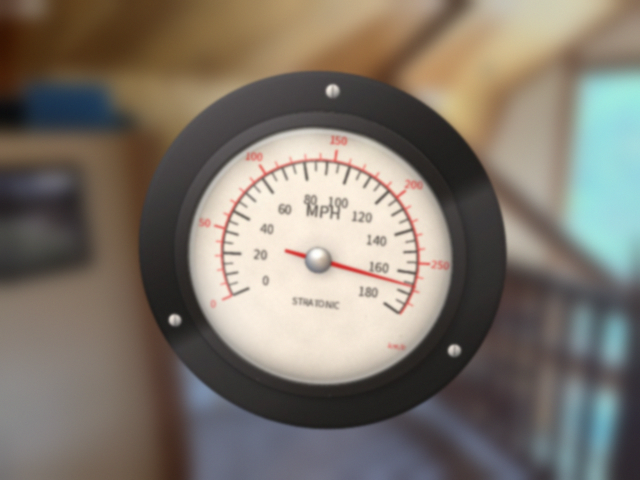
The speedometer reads 165 mph
